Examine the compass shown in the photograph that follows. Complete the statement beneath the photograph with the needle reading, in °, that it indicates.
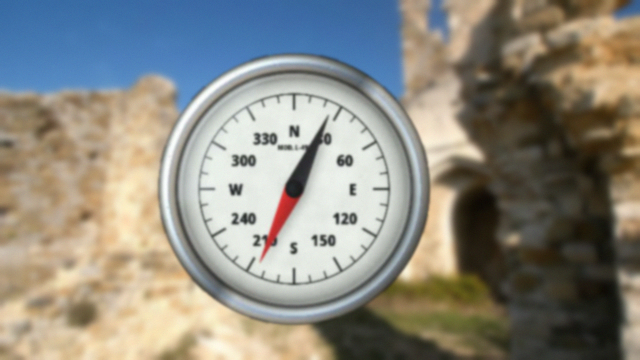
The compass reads 205 °
